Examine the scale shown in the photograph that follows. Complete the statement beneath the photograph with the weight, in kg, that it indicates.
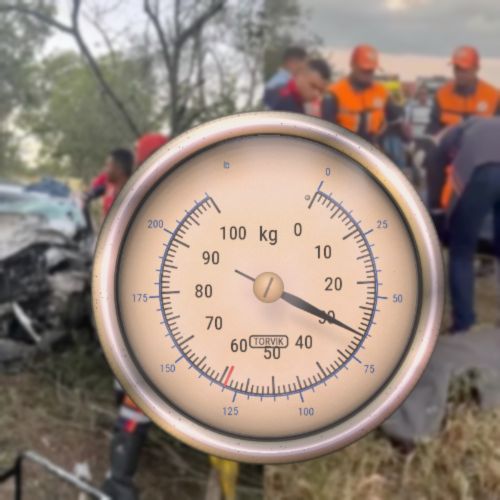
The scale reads 30 kg
